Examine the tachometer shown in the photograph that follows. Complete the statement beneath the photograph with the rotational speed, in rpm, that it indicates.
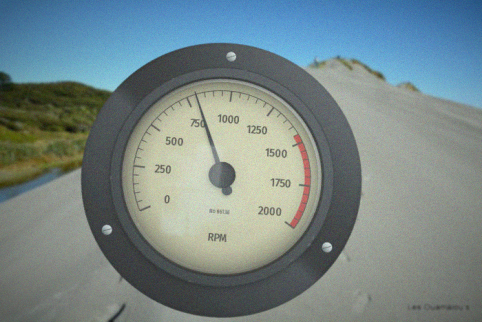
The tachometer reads 800 rpm
